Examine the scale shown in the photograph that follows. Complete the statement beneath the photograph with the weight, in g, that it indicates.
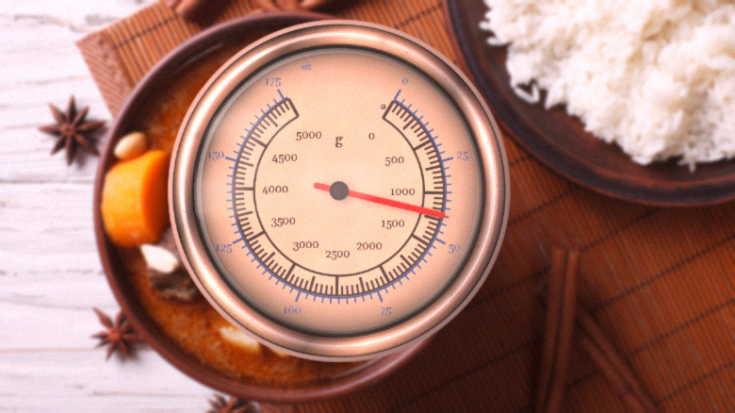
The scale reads 1200 g
